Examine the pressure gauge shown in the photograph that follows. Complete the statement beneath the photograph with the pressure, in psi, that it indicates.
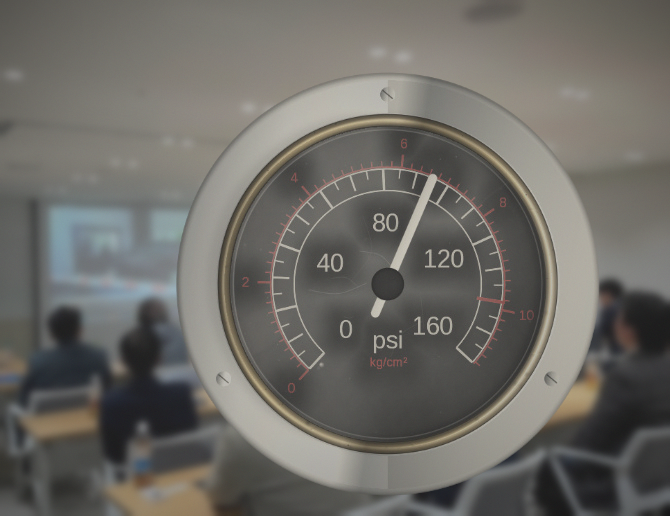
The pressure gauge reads 95 psi
